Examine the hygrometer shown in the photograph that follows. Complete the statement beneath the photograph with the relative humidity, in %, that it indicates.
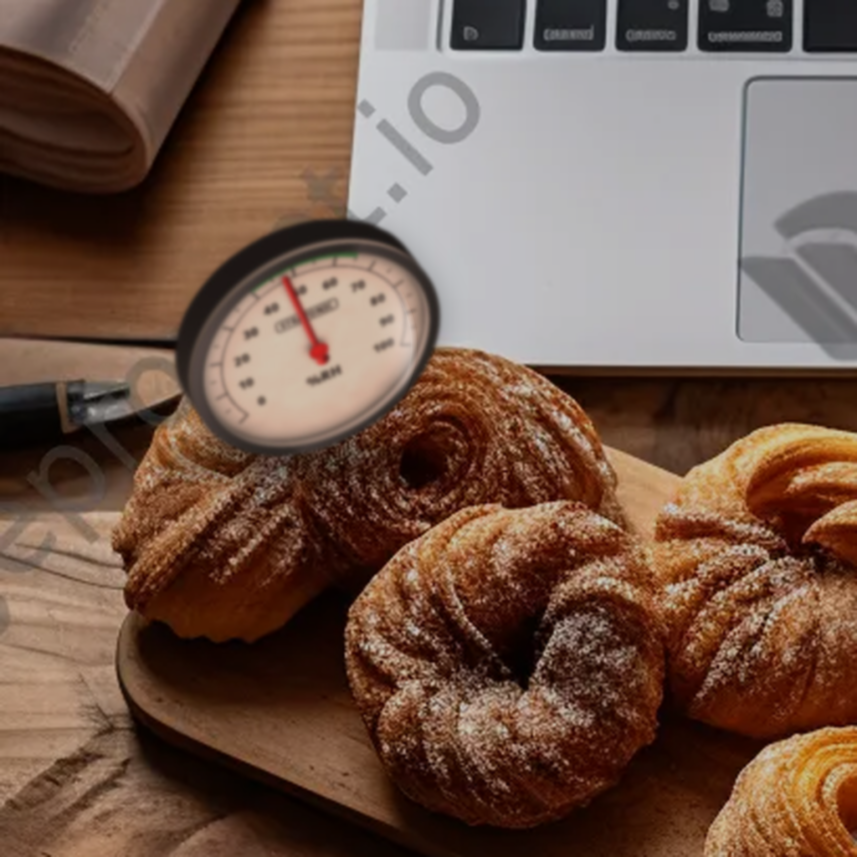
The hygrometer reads 47.5 %
